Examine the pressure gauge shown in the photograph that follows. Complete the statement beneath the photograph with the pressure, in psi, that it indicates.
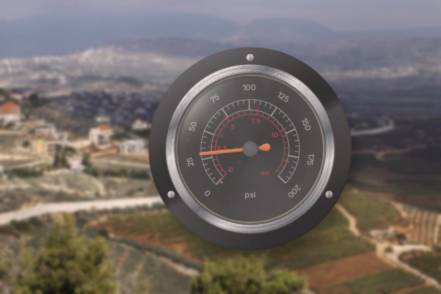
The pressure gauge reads 30 psi
